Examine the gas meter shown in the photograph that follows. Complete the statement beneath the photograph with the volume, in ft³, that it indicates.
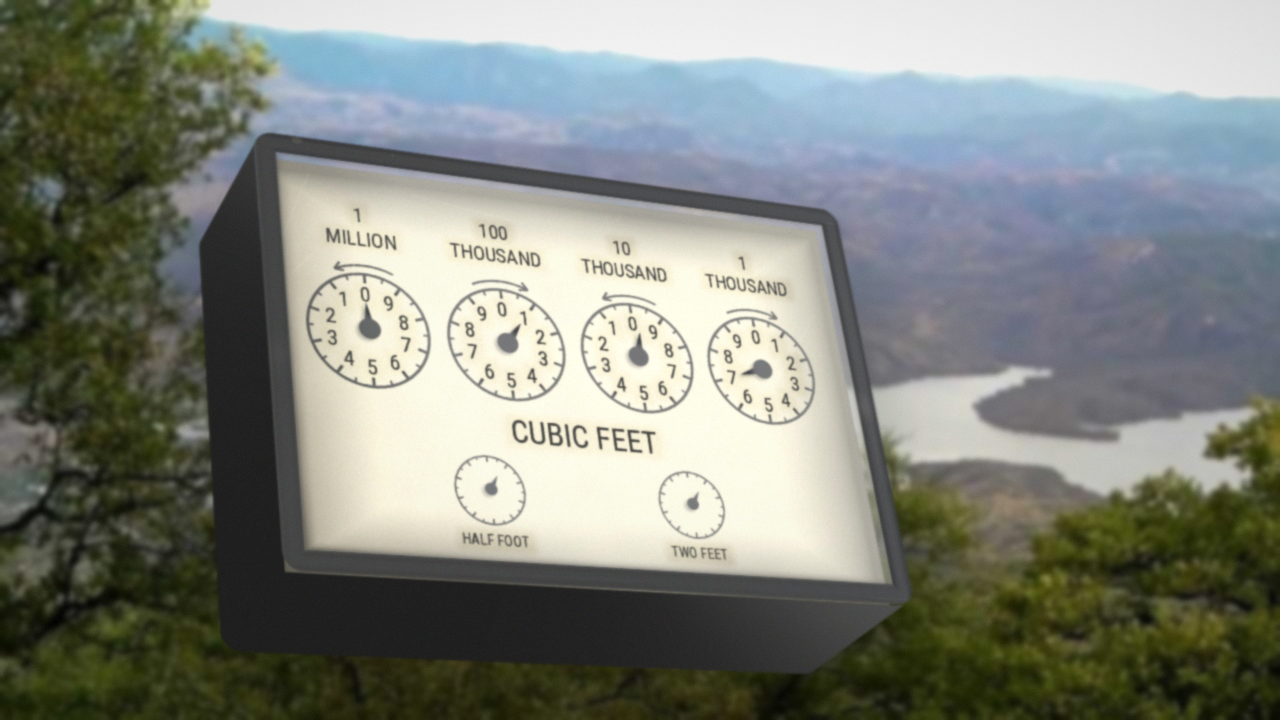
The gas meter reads 9700 ft³
